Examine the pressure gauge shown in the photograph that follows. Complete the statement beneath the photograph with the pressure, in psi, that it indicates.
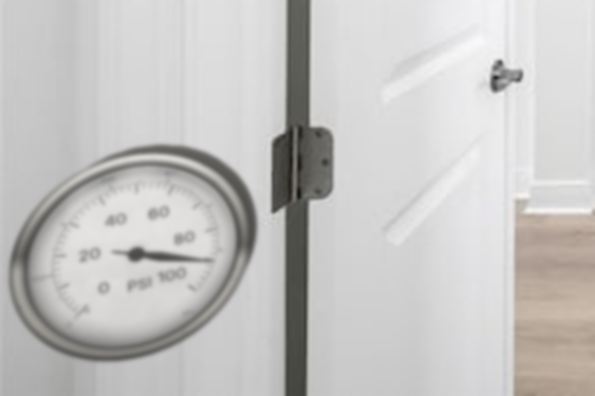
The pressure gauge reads 90 psi
